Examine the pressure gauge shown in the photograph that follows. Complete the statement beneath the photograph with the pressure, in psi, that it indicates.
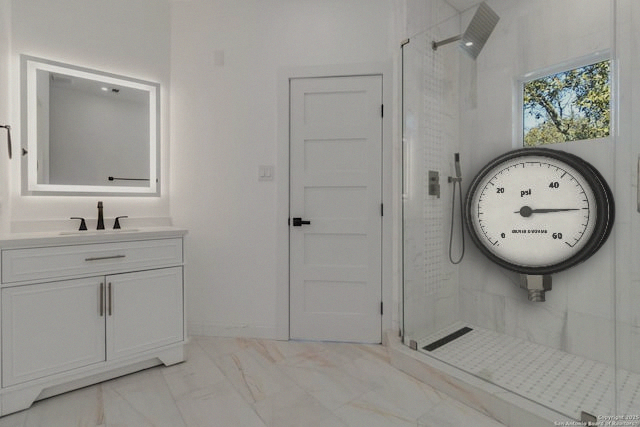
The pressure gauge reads 50 psi
